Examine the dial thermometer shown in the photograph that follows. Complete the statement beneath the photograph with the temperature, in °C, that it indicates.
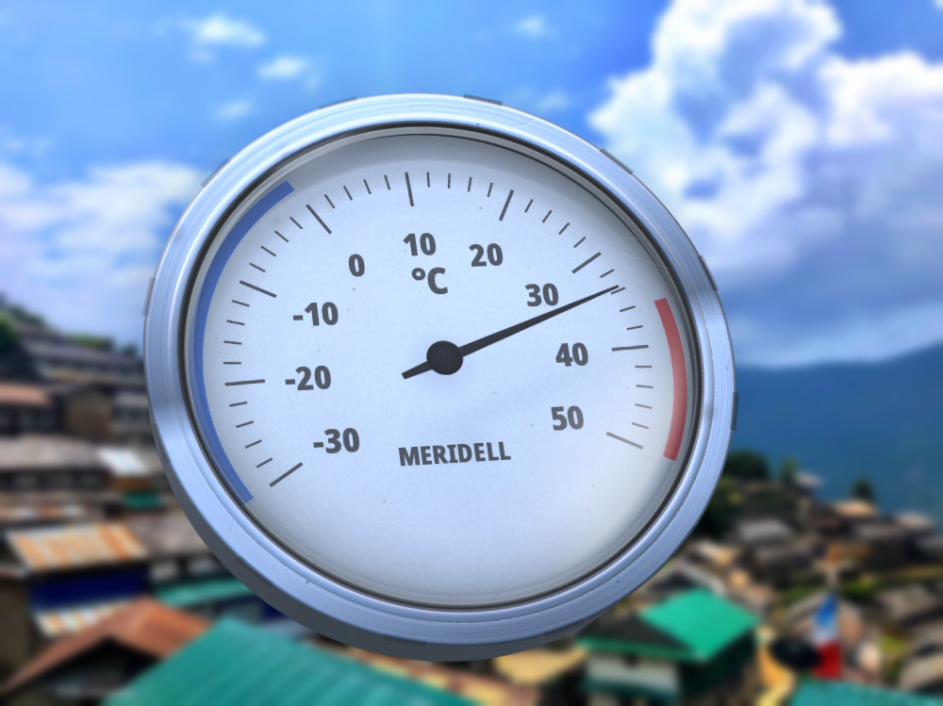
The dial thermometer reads 34 °C
